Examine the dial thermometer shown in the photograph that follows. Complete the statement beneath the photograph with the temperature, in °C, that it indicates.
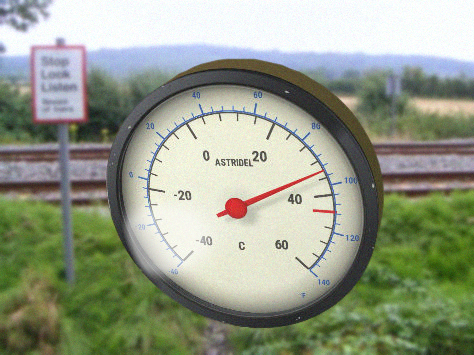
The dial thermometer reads 34 °C
